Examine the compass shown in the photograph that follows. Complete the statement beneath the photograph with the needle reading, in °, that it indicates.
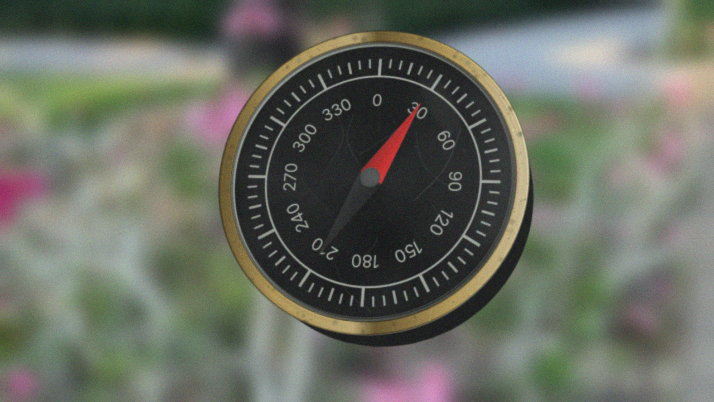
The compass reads 30 °
